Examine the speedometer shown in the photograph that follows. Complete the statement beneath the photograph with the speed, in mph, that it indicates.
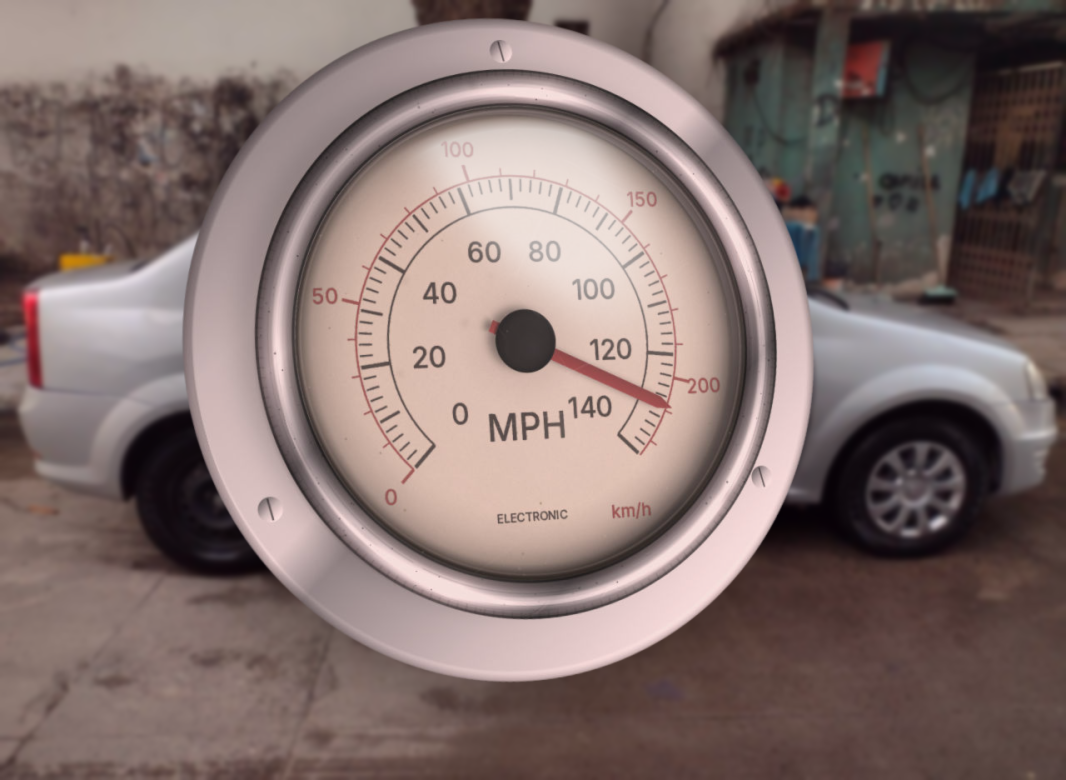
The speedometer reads 130 mph
